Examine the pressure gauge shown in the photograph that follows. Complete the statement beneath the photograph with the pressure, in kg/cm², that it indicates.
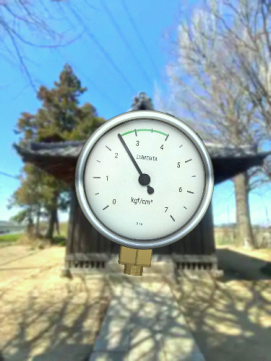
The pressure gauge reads 2.5 kg/cm²
